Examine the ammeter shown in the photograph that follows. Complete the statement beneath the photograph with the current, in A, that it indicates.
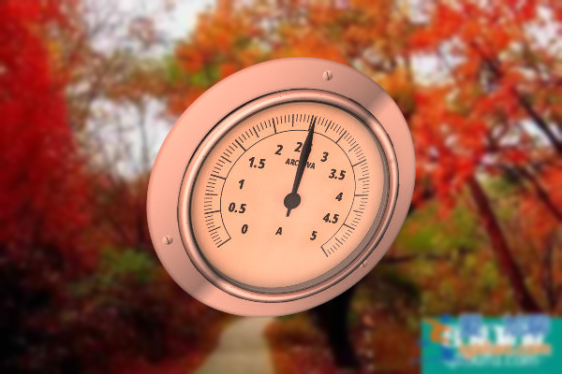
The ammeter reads 2.5 A
